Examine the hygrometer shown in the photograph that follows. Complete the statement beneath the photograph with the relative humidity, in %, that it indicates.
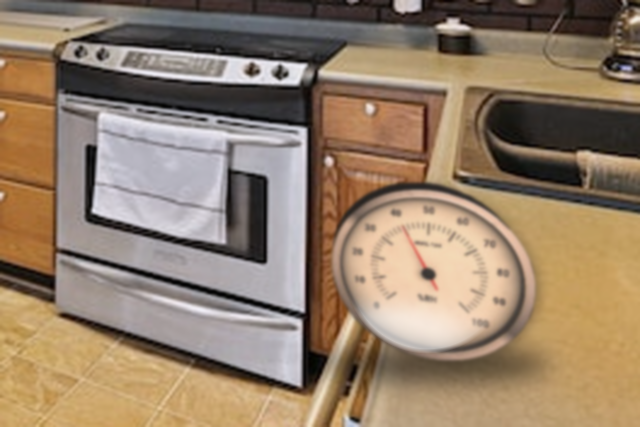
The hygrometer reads 40 %
